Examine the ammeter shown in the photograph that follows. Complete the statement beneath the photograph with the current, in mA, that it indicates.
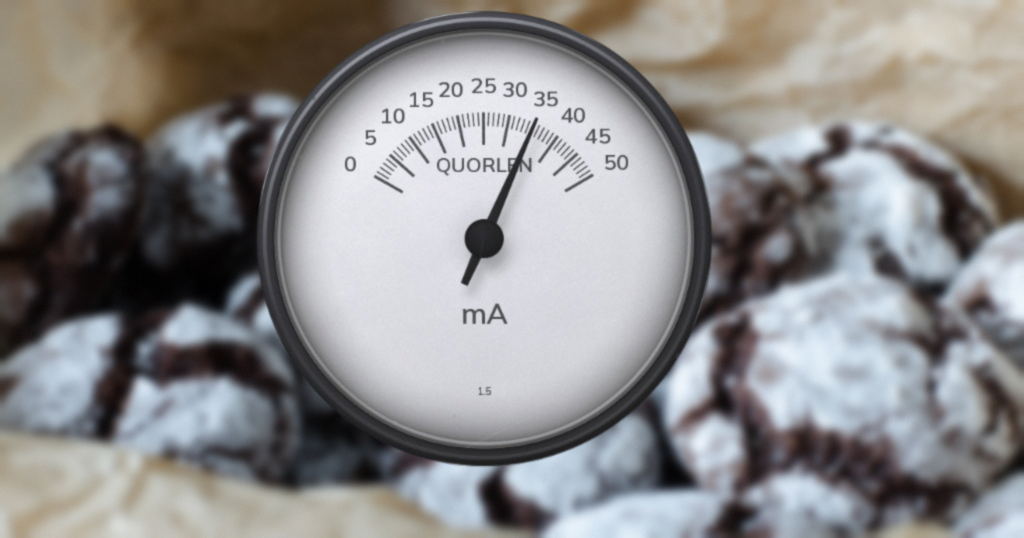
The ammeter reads 35 mA
